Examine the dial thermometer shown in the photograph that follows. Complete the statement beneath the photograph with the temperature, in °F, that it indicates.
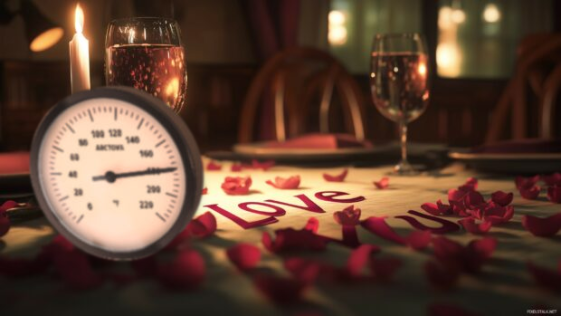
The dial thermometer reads 180 °F
